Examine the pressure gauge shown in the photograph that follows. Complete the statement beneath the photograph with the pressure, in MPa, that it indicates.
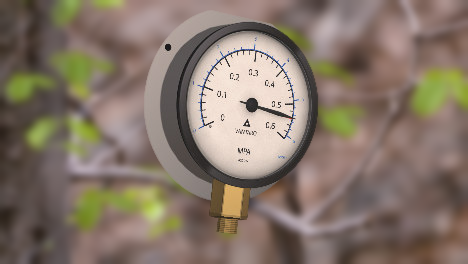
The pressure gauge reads 0.54 MPa
